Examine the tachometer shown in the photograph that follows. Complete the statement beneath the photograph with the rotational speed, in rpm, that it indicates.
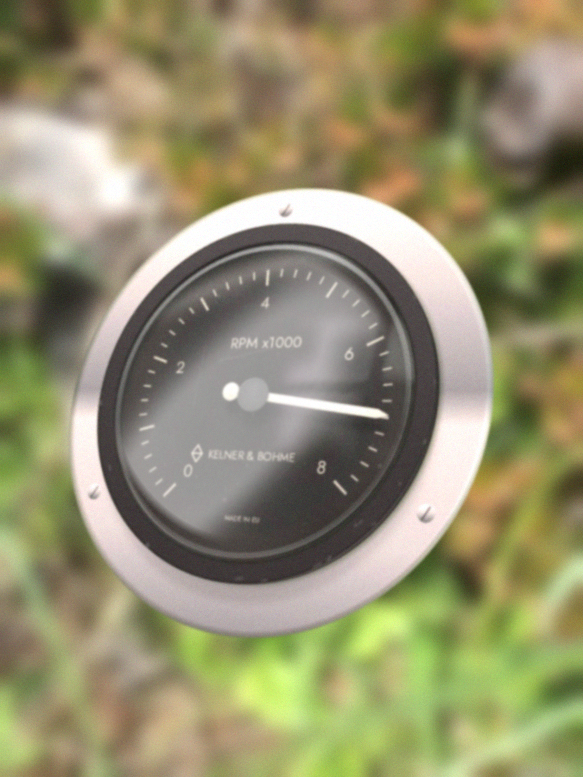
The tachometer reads 7000 rpm
